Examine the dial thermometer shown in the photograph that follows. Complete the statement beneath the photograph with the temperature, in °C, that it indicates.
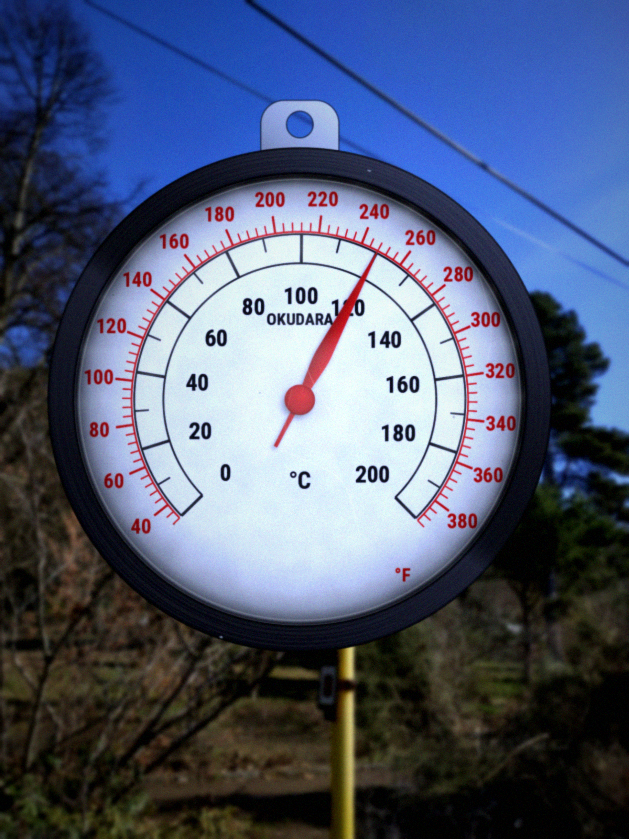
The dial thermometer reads 120 °C
